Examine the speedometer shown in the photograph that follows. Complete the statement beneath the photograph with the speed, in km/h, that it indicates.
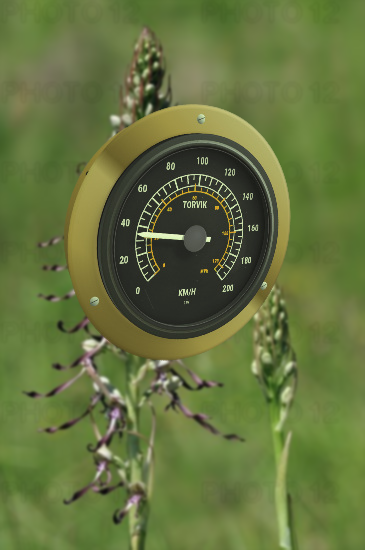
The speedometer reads 35 km/h
